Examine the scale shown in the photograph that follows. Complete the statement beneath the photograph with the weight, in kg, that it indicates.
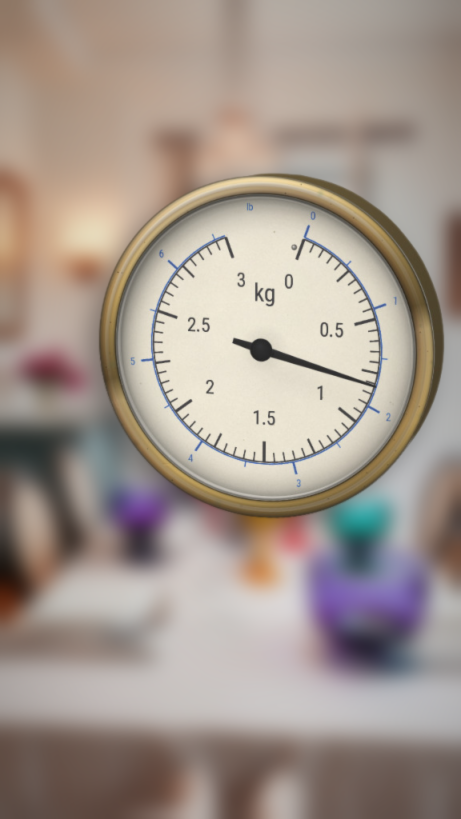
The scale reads 0.8 kg
